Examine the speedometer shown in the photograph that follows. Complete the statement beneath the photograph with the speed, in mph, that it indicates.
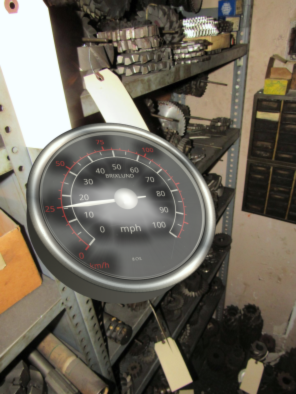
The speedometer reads 15 mph
